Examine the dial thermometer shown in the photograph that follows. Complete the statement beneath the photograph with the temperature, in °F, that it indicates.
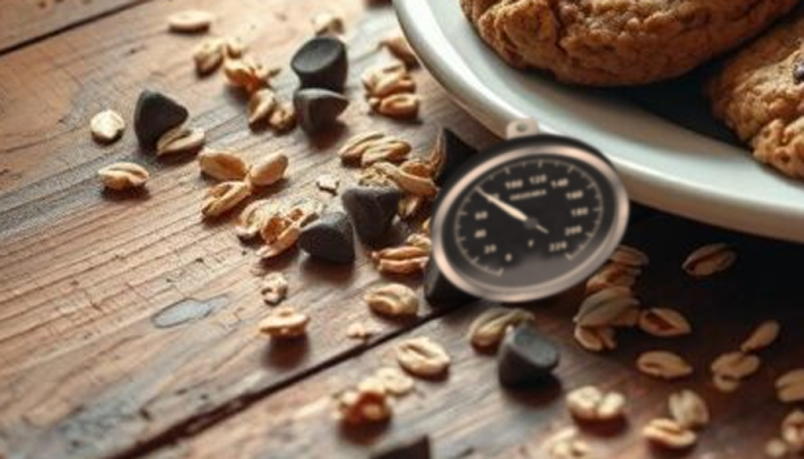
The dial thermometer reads 80 °F
